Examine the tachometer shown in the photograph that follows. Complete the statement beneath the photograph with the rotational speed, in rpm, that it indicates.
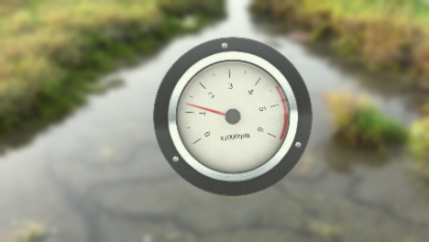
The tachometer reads 1250 rpm
